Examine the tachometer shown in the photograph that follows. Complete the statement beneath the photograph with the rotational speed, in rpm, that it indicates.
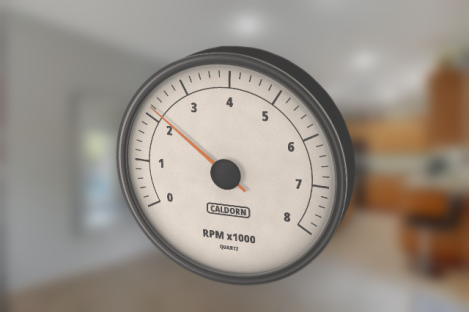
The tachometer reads 2200 rpm
